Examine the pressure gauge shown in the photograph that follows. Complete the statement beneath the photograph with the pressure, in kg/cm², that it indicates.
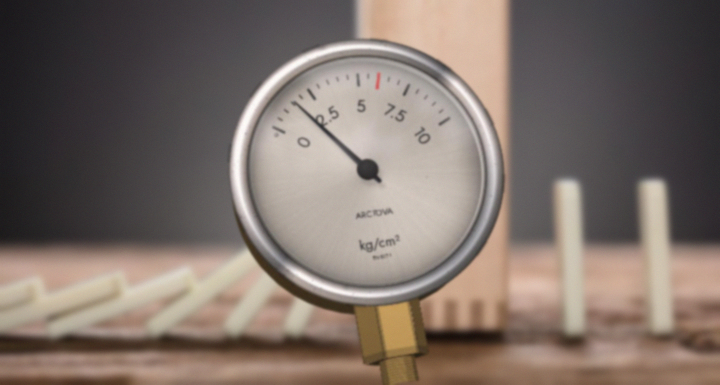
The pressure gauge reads 1.5 kg/cm²
